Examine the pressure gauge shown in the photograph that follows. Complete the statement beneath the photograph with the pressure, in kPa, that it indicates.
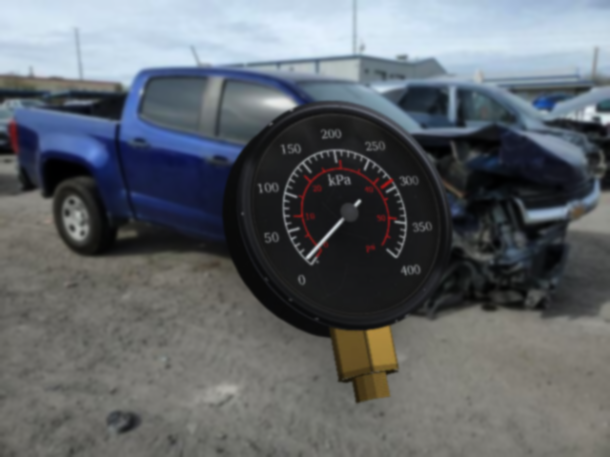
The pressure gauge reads 10 kPa
